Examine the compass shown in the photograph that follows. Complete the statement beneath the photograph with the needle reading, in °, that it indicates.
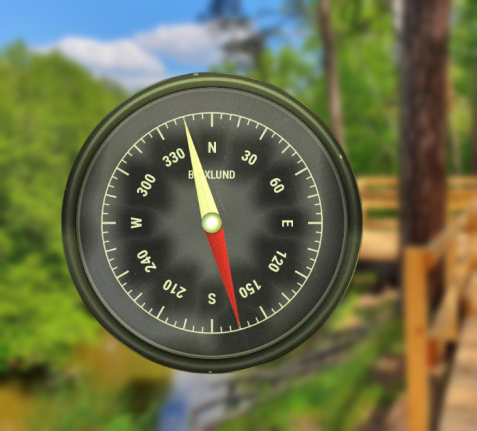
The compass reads 165 °
